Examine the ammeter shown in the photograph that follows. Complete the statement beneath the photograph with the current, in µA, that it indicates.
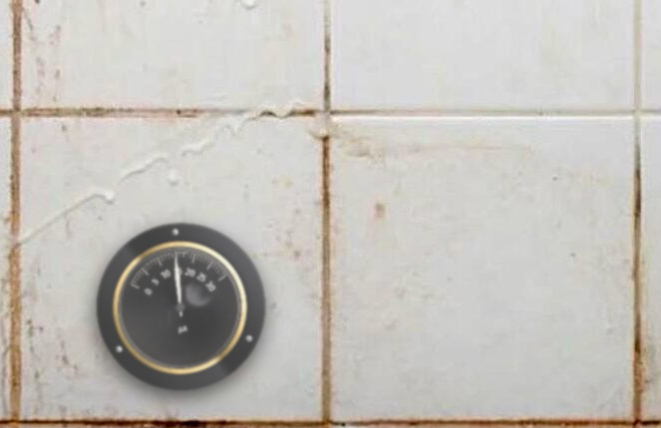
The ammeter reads 15 µA
